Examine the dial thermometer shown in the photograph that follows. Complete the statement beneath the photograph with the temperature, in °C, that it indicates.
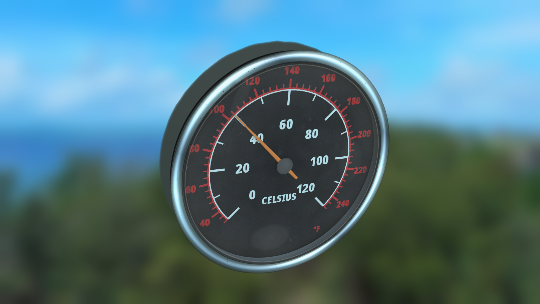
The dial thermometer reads 40 °C
